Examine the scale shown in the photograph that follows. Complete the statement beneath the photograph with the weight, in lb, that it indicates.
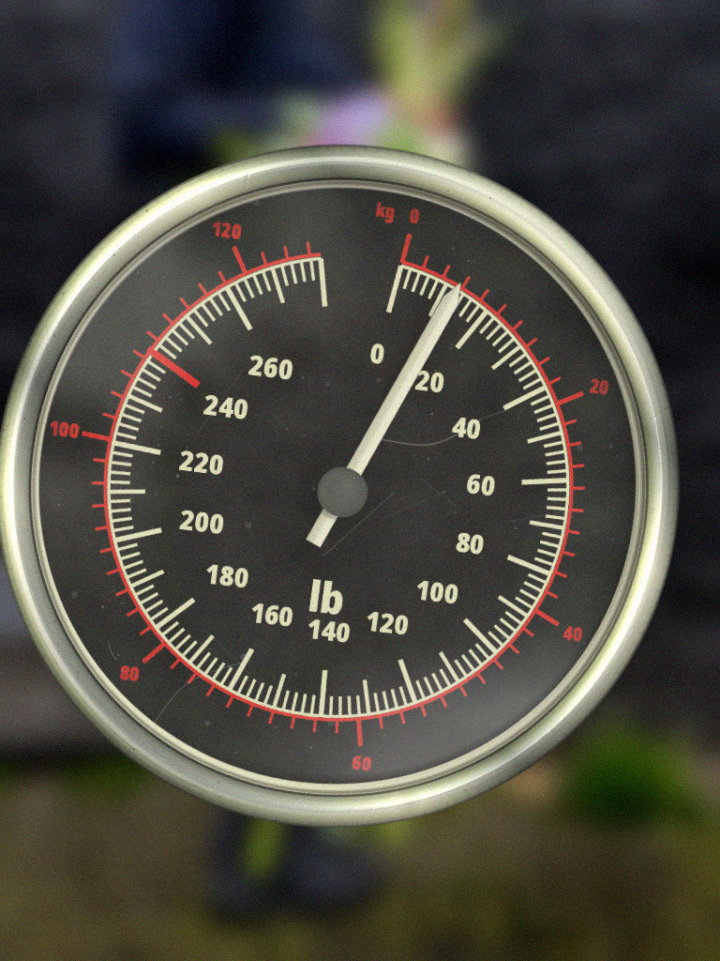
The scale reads 12 lb
